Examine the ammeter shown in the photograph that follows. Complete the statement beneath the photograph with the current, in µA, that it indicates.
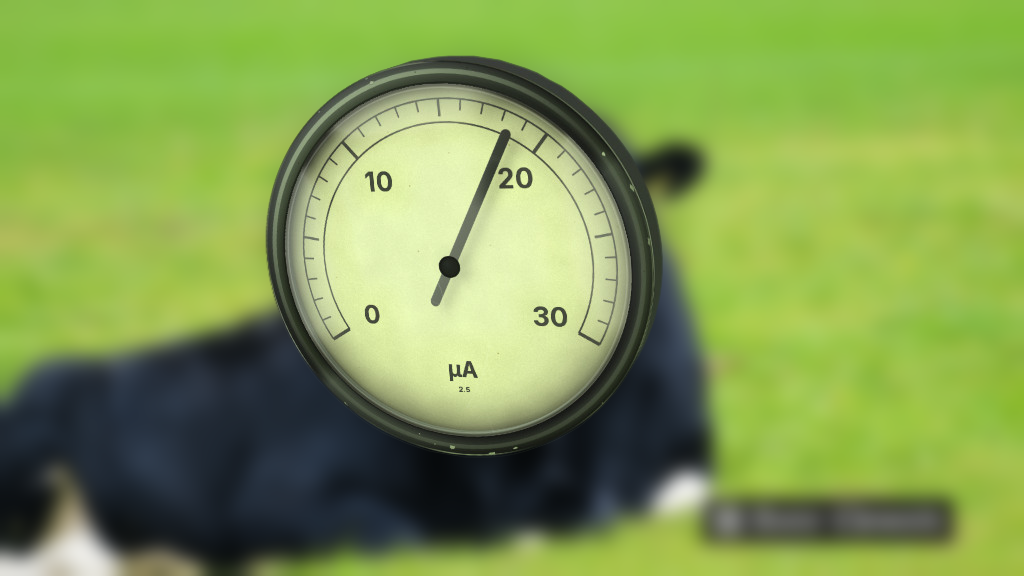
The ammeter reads 18.5 µA
